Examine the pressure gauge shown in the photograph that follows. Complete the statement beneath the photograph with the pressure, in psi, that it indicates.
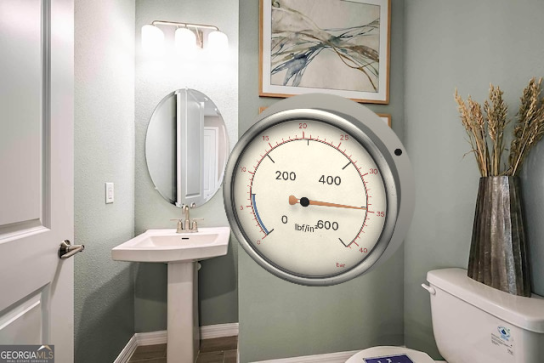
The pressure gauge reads 500 psi
